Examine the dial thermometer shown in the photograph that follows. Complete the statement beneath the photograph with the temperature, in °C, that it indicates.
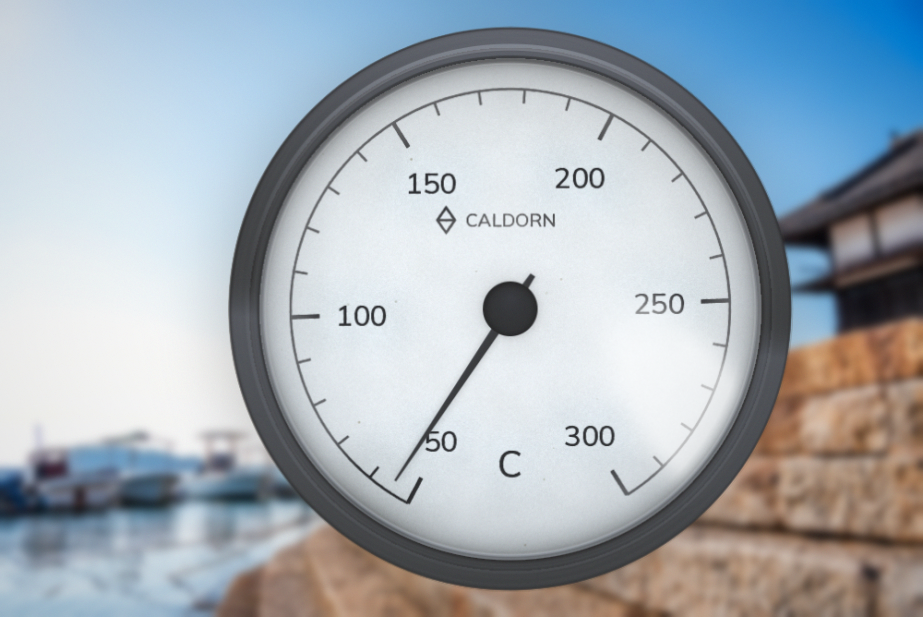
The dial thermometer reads 55 °C
